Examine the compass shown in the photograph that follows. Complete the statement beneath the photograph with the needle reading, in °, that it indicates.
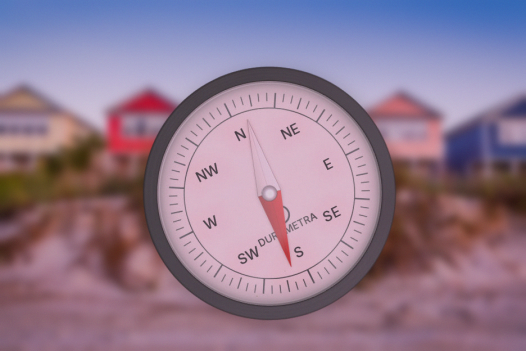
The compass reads 190 °
